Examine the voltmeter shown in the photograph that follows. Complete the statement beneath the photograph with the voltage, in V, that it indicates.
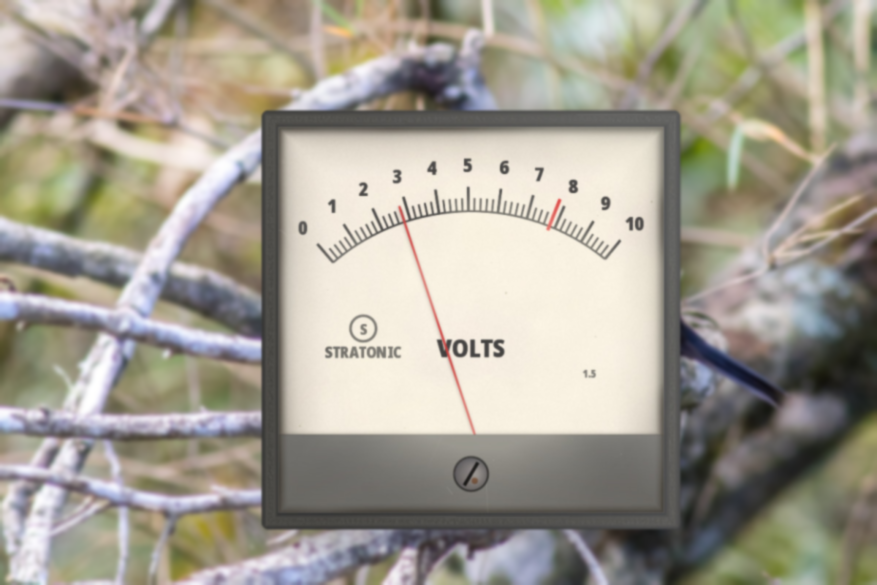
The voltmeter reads 2.8 V
